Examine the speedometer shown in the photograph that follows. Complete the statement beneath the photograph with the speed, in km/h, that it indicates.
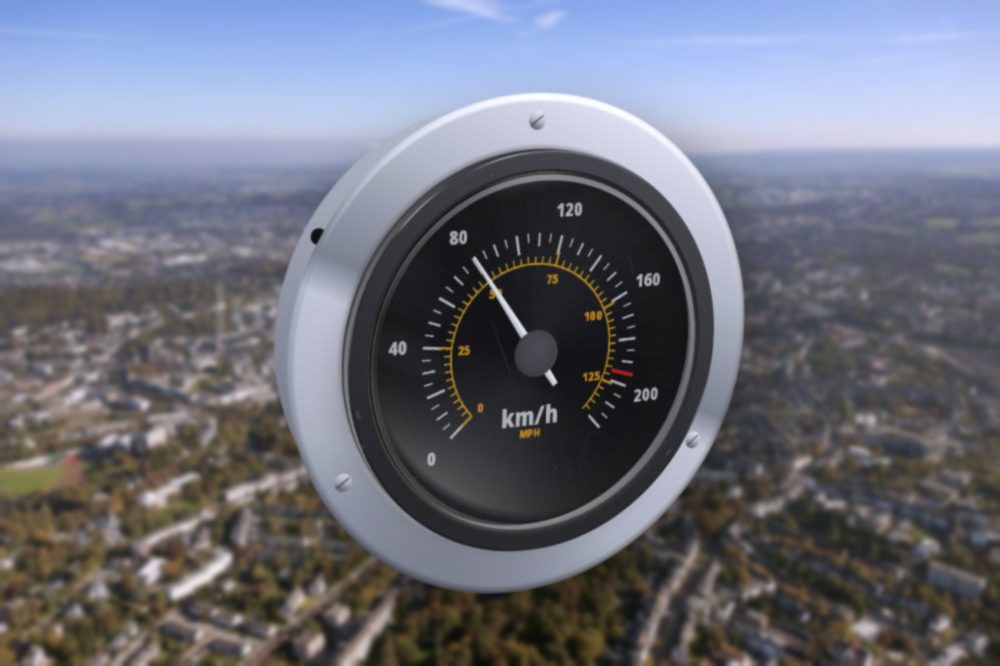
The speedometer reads 80 km/h
